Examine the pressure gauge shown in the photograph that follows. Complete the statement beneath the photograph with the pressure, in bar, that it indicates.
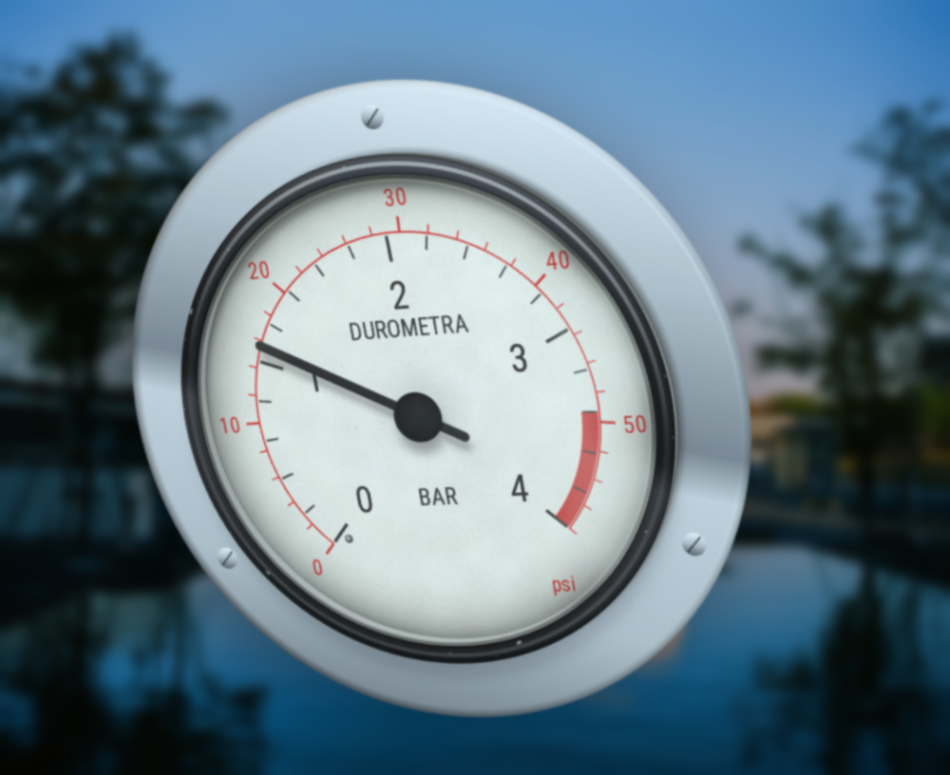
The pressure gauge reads 1.1 bar
